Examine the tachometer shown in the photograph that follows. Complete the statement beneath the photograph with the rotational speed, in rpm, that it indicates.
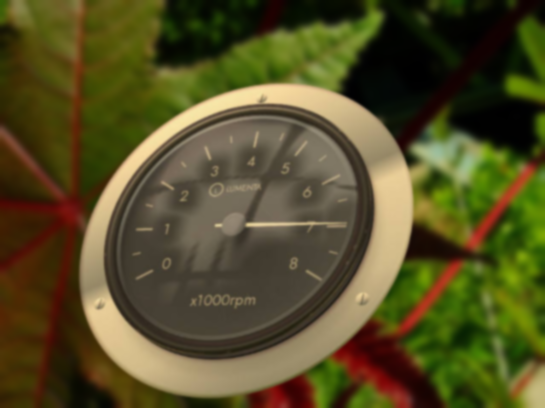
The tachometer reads 7000 rpm
